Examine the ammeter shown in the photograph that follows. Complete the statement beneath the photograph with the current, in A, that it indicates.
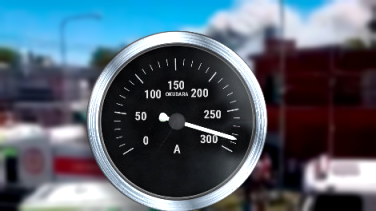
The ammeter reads 285 A
